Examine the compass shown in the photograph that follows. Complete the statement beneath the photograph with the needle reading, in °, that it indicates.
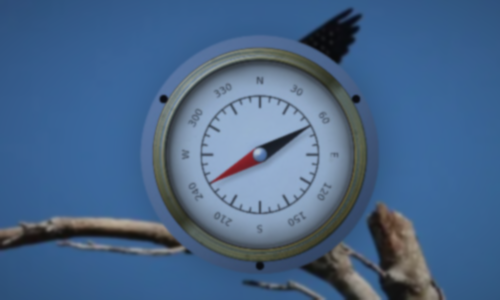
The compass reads 240 °
